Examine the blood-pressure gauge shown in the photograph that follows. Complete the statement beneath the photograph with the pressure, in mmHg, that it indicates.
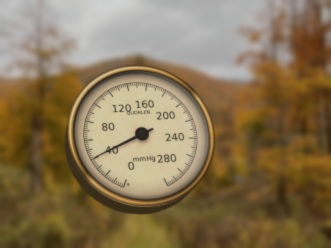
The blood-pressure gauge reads 40 mmHg
